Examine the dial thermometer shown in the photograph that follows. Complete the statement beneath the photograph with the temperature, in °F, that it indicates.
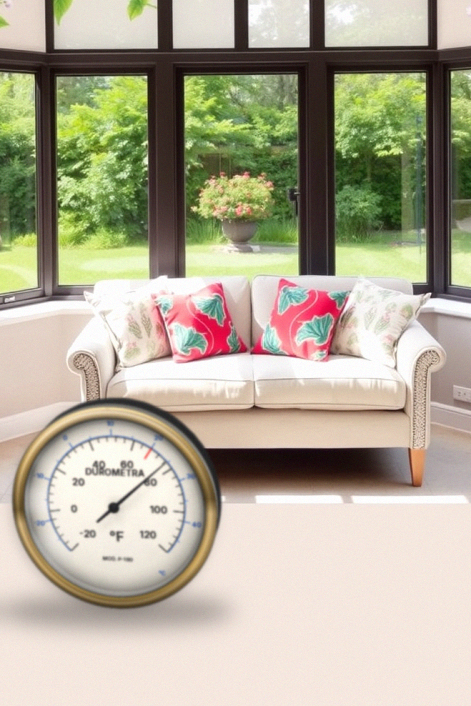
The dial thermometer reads 76 °F
